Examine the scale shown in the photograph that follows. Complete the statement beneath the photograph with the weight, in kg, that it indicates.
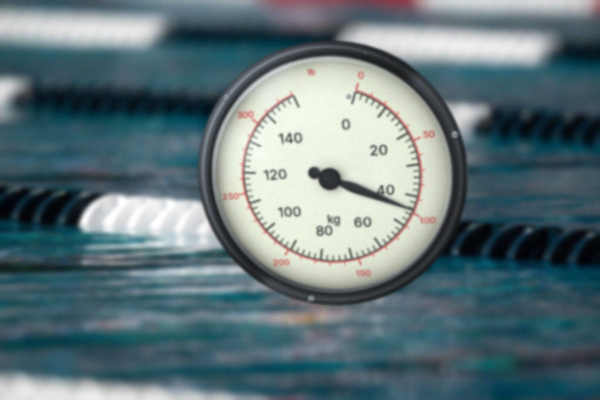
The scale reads 44 kg
